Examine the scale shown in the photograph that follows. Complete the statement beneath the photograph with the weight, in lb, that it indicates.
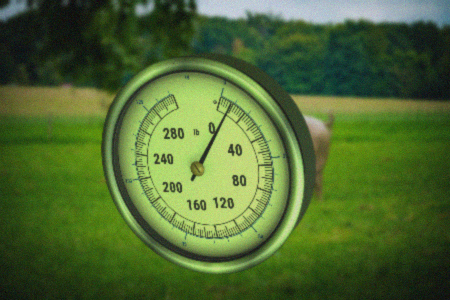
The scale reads 10 lb
